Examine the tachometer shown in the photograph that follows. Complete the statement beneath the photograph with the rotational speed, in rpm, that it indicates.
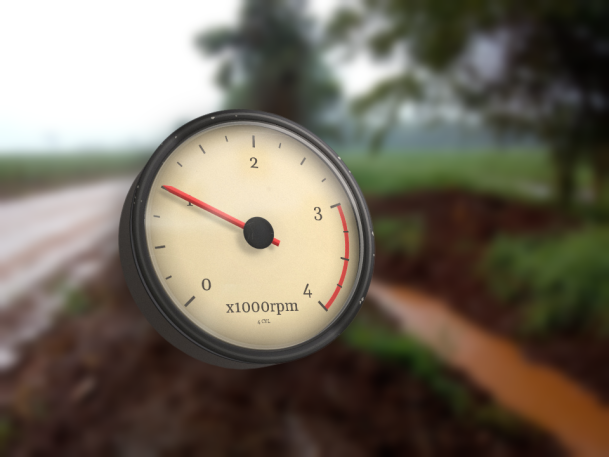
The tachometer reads 1000 rpm
